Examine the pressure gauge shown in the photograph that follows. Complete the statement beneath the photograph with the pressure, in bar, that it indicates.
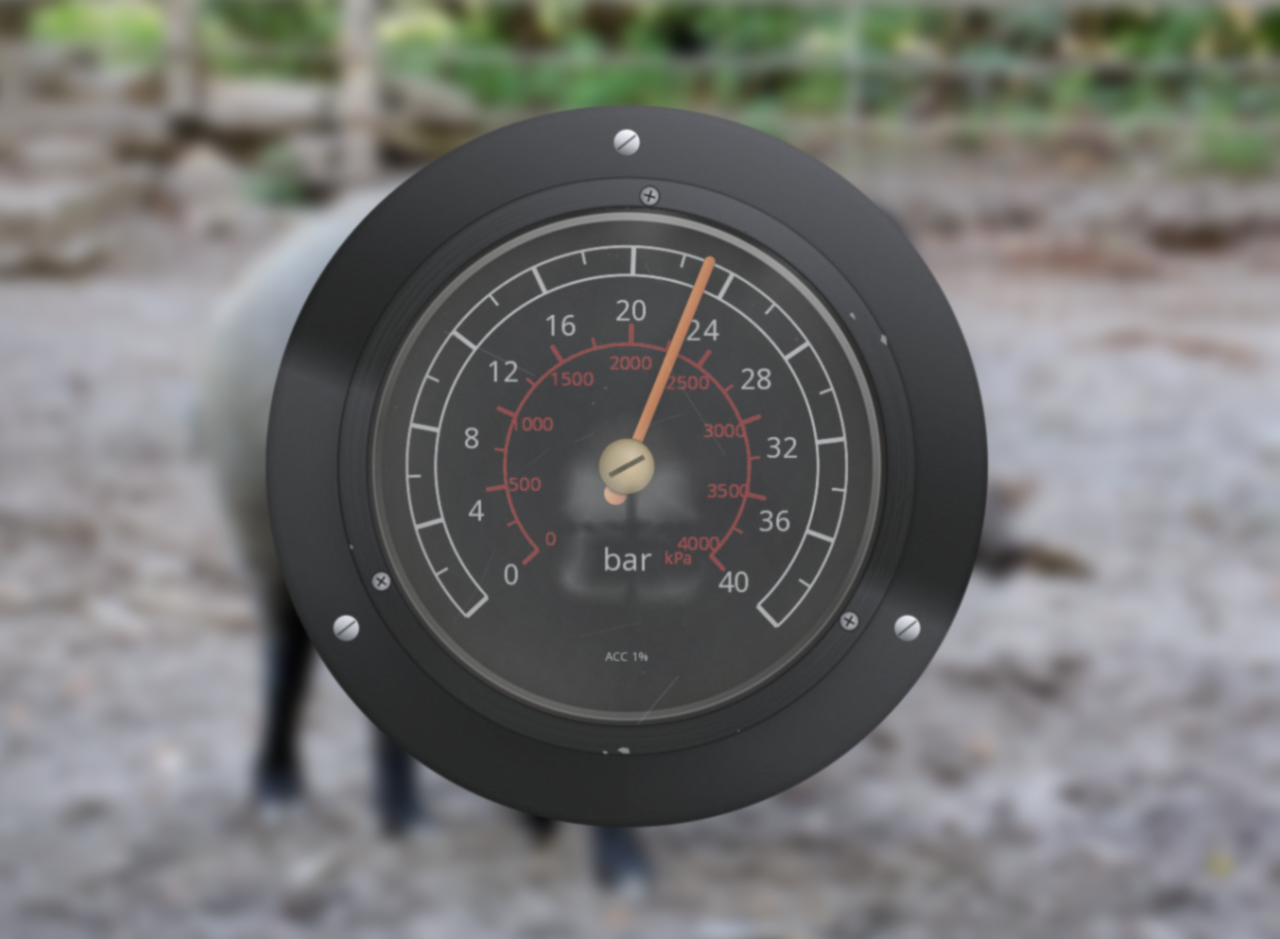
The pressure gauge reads 23 bar
